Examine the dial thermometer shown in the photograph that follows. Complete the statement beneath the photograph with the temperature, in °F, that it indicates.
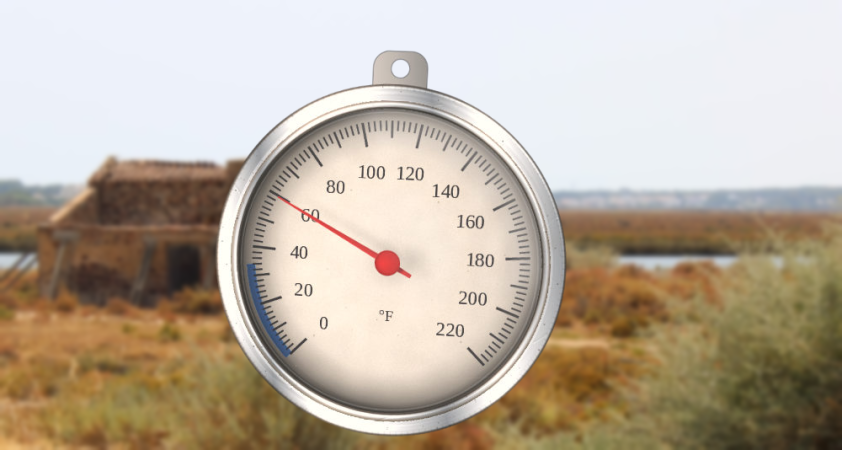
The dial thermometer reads 60 °F
